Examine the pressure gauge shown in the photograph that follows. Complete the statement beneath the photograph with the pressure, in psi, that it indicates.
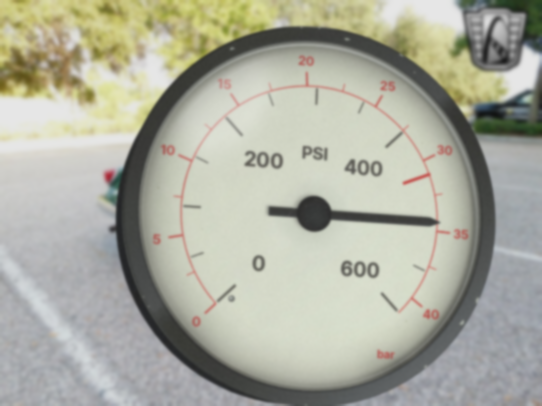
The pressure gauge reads 500 psi
